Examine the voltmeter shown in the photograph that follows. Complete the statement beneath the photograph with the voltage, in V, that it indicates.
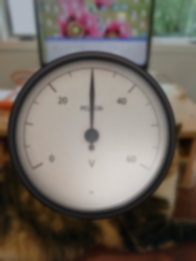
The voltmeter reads 30 V
